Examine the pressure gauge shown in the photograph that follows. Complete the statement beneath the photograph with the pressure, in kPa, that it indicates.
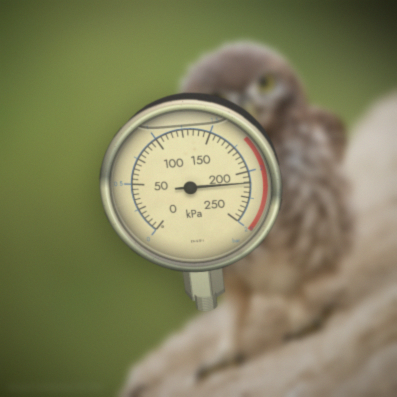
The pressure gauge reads 210 kPa
